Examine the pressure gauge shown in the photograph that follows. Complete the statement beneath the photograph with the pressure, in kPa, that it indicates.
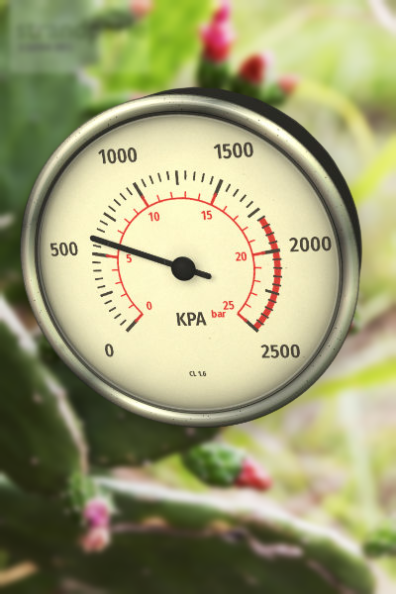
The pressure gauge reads 600 kPa
